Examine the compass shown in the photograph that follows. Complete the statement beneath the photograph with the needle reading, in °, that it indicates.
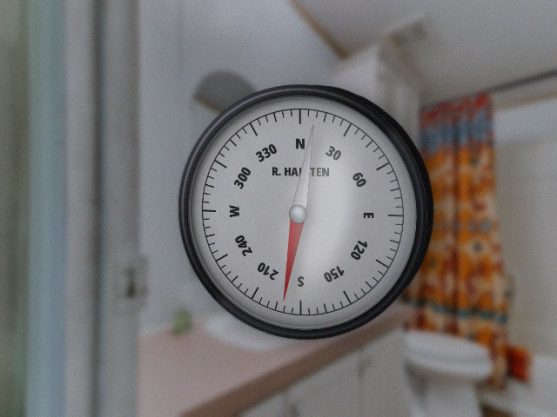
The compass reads 190 °
